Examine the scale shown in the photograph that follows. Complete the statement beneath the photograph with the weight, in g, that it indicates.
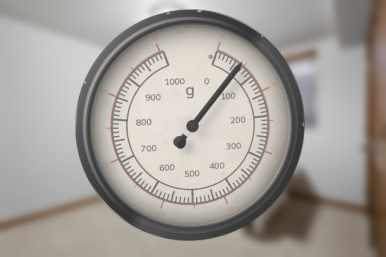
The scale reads 60 g
